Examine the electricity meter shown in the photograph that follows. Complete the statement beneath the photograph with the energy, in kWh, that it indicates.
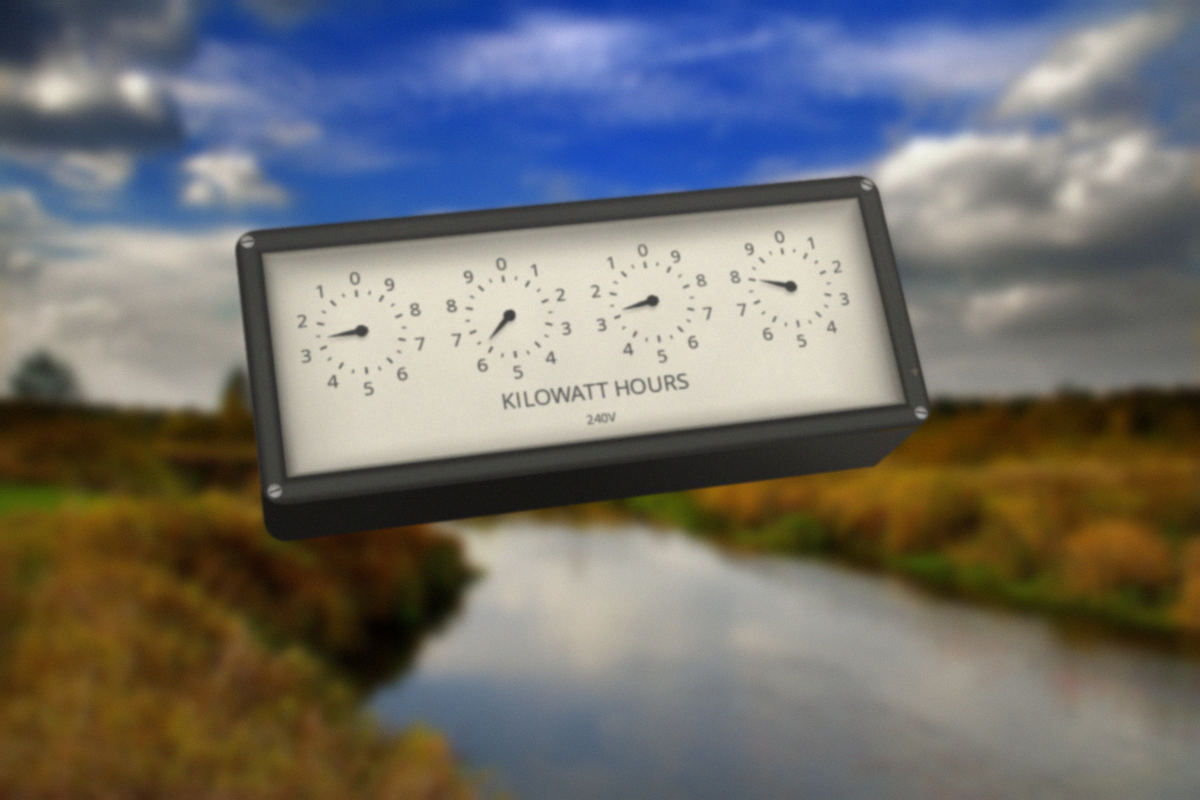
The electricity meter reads 2628 kWh
